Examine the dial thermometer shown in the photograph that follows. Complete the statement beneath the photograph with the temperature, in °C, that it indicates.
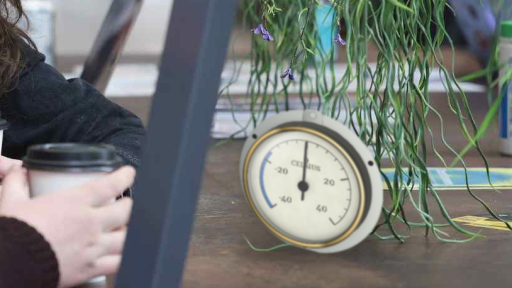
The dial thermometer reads 0 °C
